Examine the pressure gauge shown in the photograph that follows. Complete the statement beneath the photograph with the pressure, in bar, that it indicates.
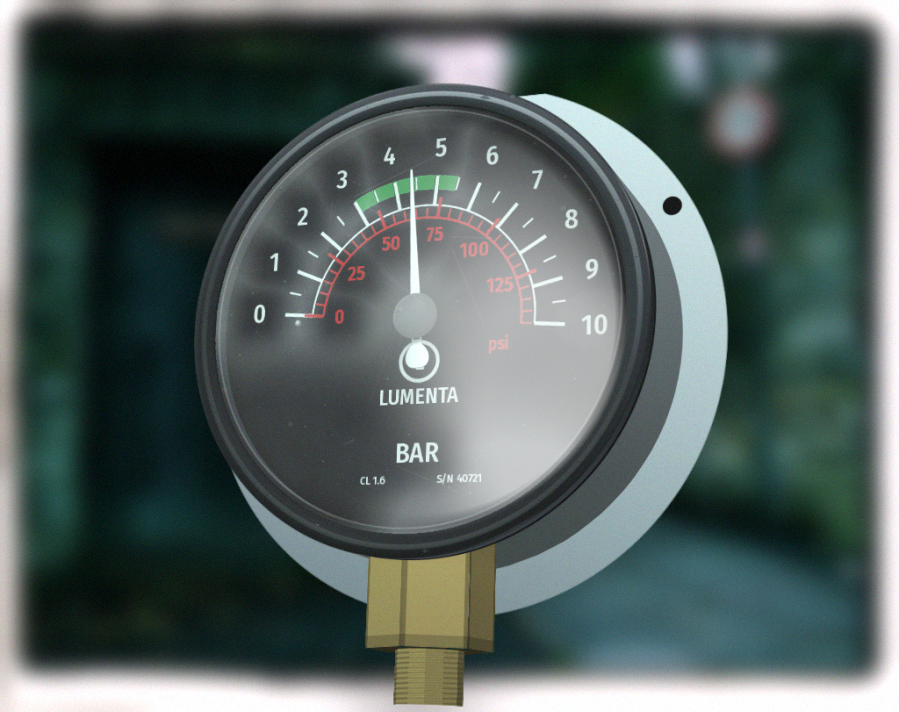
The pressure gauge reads 4.5 bar
